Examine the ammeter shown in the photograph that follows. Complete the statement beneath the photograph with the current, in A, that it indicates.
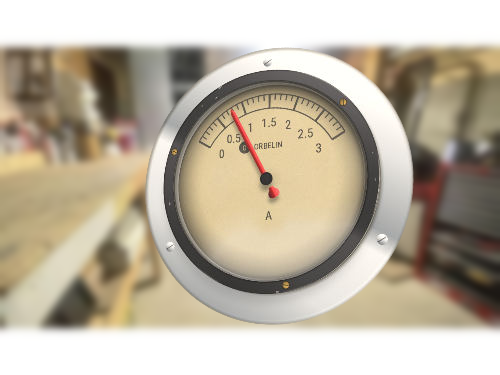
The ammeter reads 0.8 A
